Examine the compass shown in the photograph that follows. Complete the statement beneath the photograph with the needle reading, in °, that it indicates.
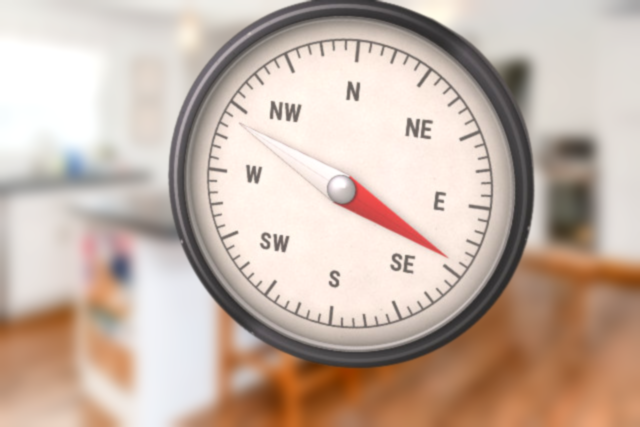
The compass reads 115 °
